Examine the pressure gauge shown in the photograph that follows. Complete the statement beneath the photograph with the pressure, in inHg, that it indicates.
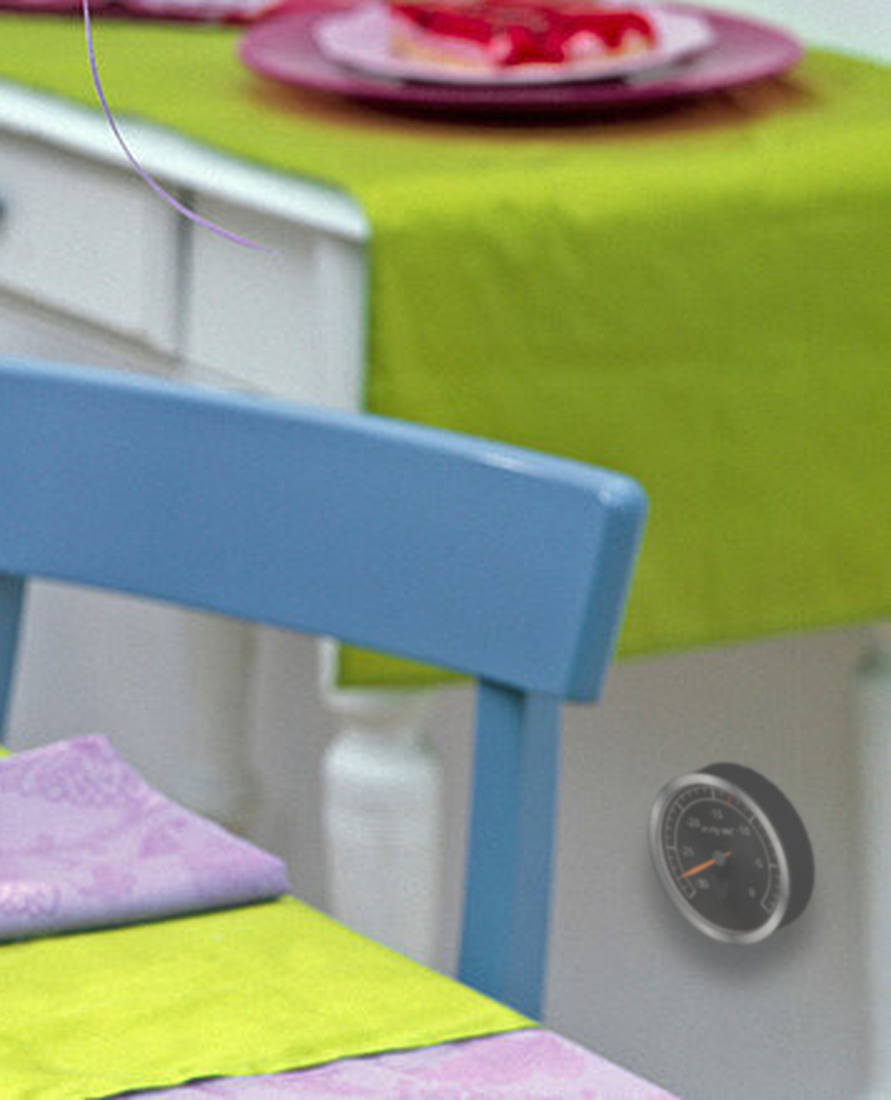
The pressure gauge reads -28 inHg
